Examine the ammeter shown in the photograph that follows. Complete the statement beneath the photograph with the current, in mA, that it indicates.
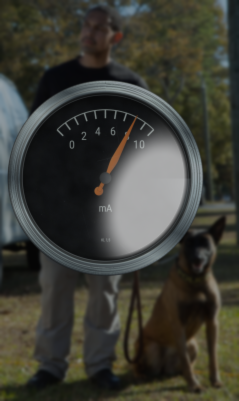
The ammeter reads 8 mA
